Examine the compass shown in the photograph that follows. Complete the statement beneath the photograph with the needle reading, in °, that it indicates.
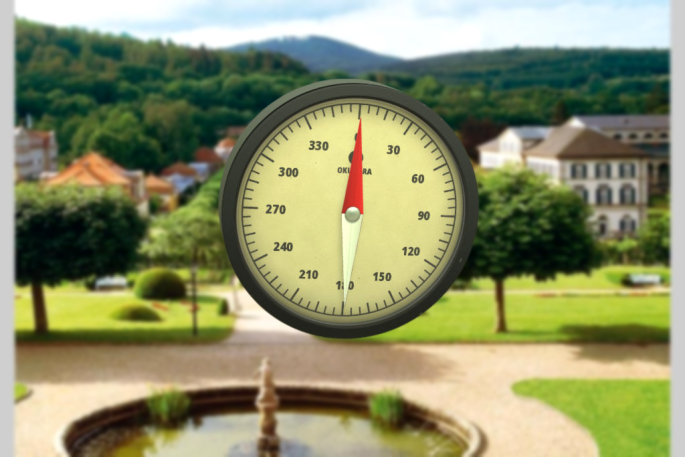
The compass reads 0 °
